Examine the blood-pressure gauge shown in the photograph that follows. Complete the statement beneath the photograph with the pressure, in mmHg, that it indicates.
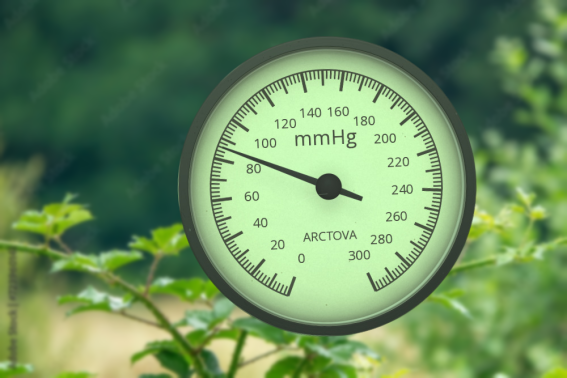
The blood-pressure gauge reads 86 mmHg
